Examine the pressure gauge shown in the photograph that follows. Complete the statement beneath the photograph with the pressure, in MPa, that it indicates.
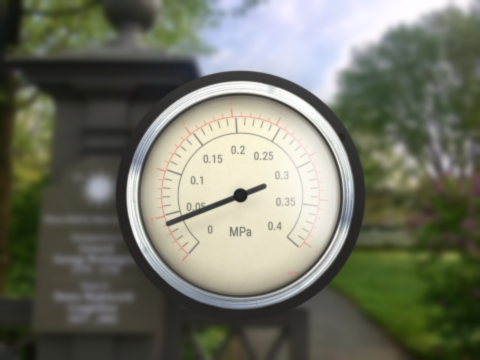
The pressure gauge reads 0.04 MPa
